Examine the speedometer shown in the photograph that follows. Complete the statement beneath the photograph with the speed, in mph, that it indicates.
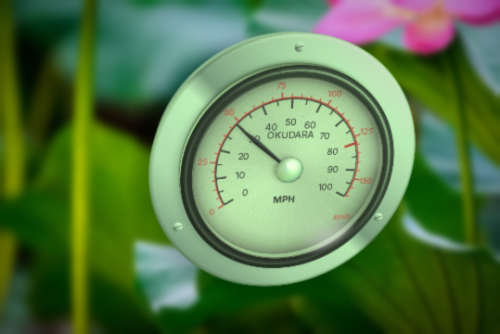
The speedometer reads 30 mph
